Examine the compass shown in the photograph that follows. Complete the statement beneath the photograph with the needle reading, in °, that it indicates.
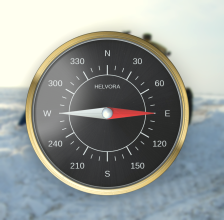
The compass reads 90 °
